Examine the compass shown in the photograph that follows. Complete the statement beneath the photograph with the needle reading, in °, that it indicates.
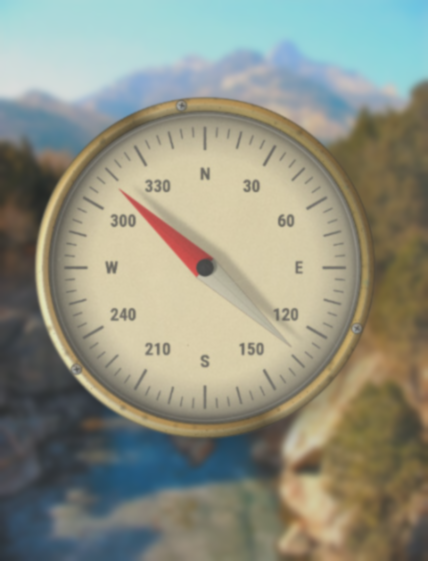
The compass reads 312.5 °
